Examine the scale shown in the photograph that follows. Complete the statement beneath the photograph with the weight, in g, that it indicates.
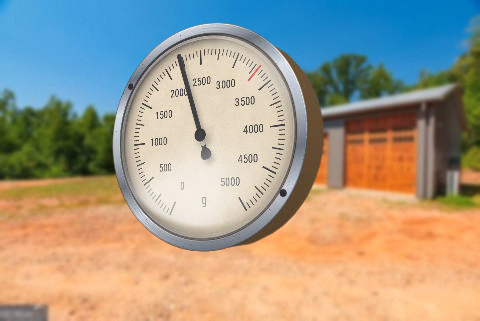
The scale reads 2250 g
